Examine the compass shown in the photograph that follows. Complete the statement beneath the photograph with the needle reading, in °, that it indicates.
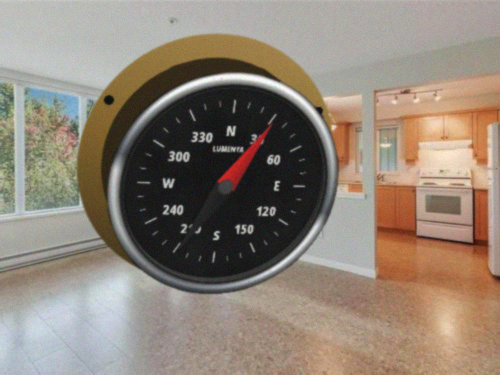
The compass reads 30 °
